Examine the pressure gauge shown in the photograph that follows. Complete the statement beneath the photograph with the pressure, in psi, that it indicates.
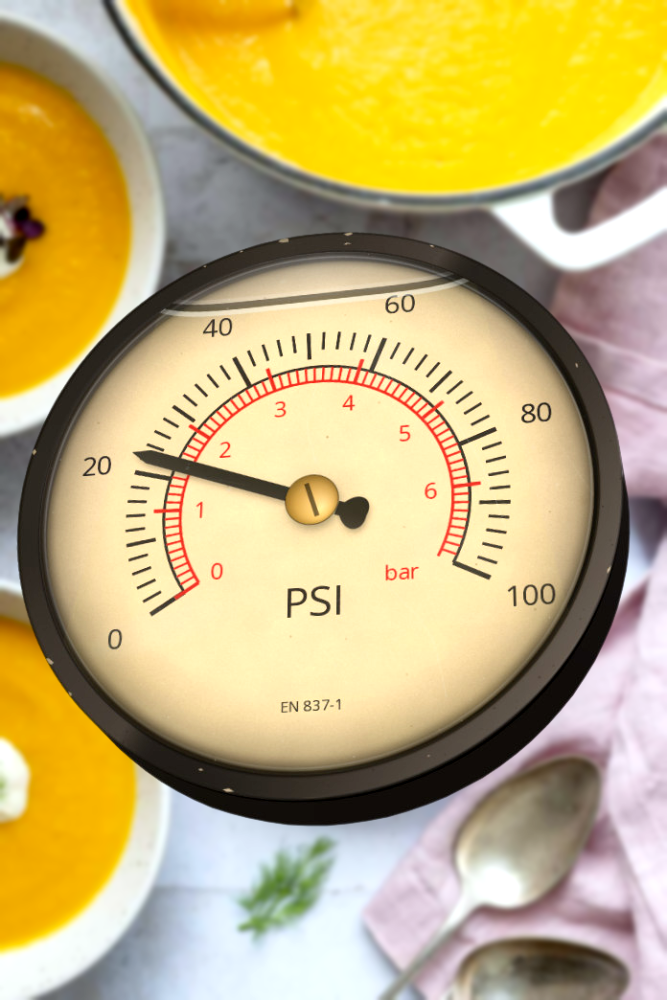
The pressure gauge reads 22 psi
